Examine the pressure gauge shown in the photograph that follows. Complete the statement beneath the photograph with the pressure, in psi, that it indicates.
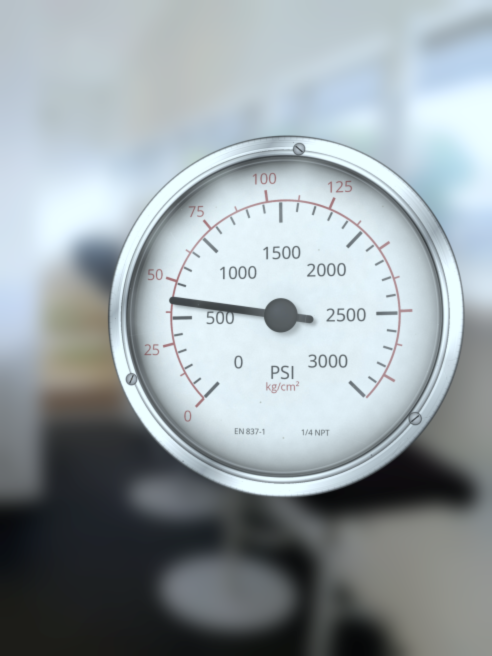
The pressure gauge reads 600 psi
